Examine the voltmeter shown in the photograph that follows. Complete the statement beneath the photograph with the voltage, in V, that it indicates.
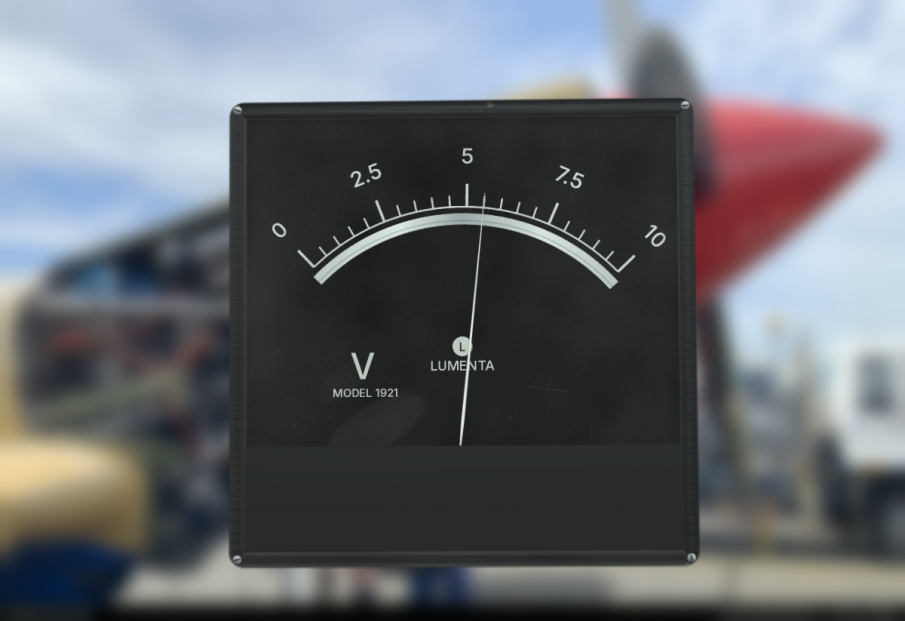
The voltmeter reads 5.5 V
